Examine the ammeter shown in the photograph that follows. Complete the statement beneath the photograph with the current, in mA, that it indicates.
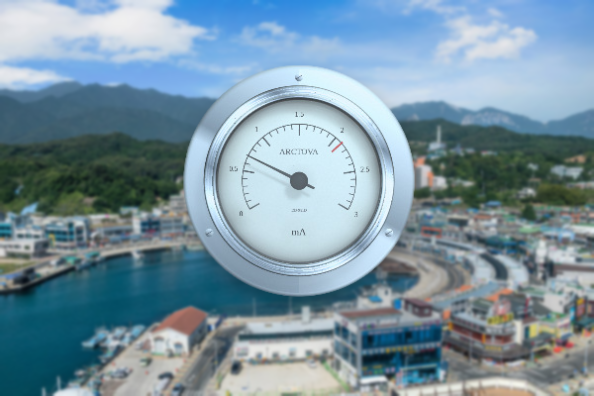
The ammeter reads 0.7 mA
